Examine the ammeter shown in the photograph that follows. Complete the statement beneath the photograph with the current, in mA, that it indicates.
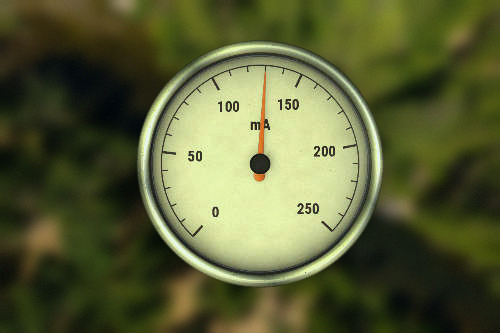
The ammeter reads 130 mA
